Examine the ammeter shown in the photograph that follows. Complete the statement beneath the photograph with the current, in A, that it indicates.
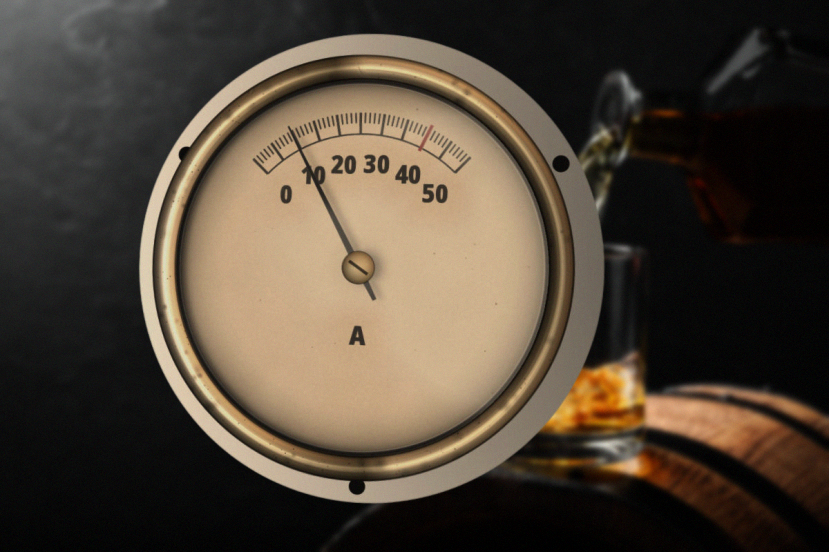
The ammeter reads 10 A
